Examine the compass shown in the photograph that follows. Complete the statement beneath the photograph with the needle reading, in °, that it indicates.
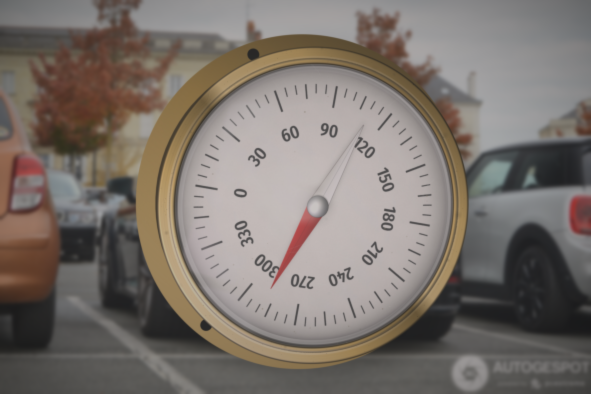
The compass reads 290 °
